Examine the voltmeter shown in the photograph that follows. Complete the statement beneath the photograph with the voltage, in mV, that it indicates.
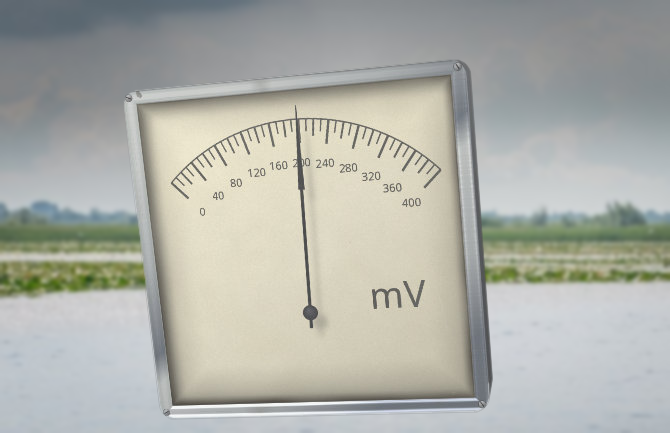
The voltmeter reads 200 mV
